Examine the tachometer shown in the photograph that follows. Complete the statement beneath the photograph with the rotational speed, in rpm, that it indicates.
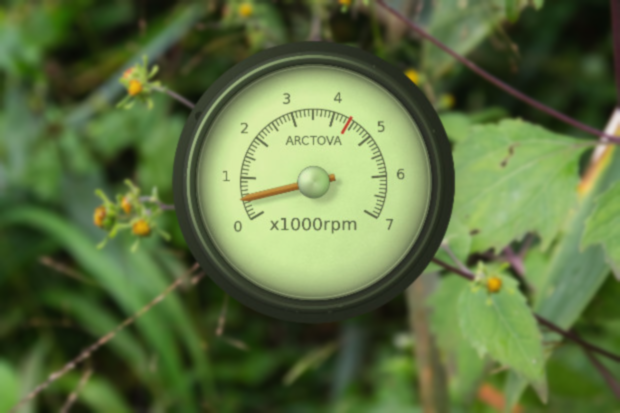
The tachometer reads 500 rpm
